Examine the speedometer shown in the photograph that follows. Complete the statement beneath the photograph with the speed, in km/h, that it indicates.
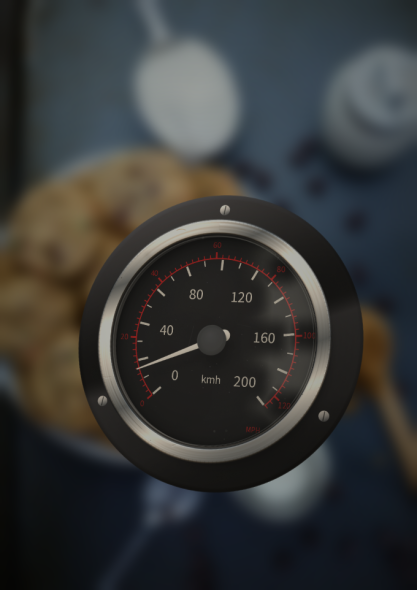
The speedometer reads 15 km/h
